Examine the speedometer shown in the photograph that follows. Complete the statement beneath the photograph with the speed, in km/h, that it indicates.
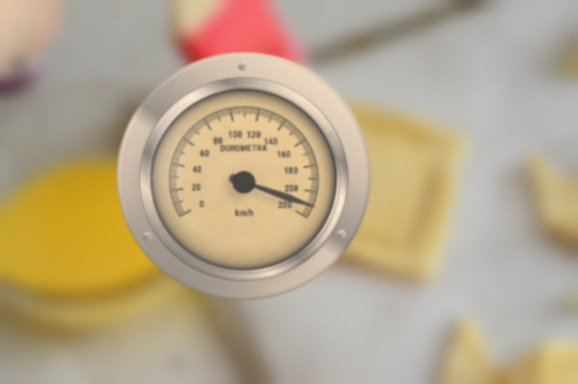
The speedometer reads 210 km/h
